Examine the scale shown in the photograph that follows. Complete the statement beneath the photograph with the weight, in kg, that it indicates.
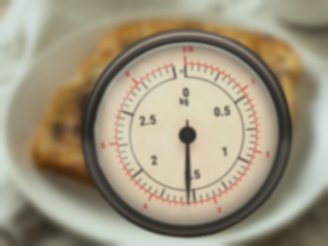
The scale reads 1.55 kg
